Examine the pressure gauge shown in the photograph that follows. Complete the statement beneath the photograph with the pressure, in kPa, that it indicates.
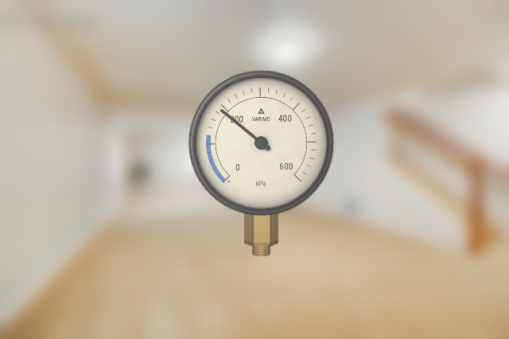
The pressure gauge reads 190 kPa
